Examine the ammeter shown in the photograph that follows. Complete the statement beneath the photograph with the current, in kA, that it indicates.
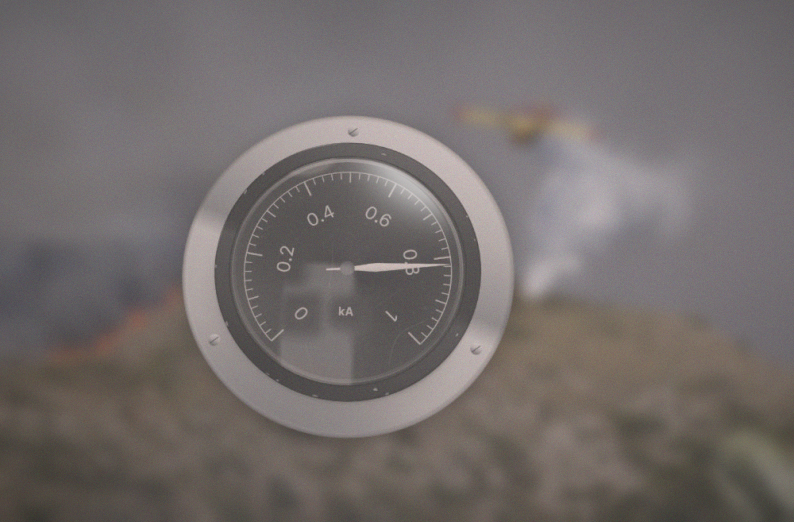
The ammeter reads 0.82 kA
